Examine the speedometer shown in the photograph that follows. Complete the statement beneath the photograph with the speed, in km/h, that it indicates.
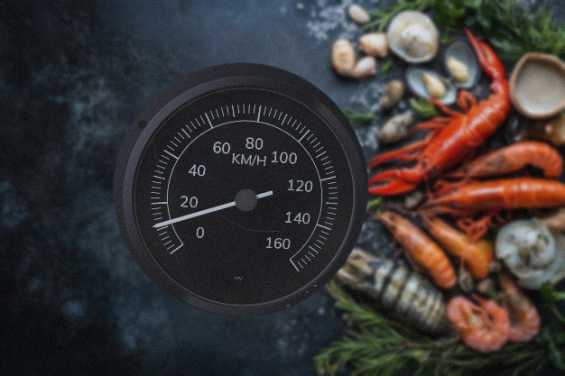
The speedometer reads 12 km/h
